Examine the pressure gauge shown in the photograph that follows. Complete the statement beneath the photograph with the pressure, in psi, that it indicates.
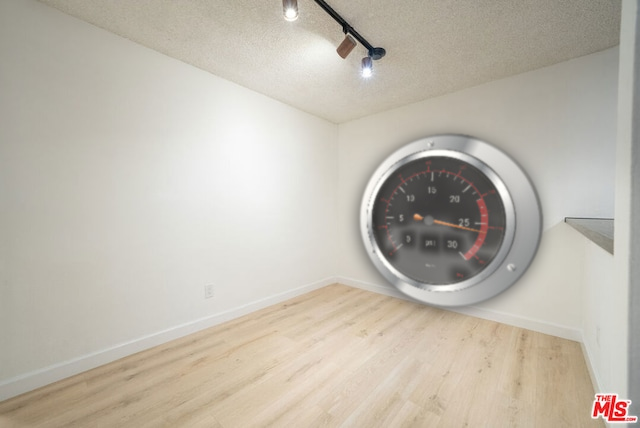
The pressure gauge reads 26 psi
